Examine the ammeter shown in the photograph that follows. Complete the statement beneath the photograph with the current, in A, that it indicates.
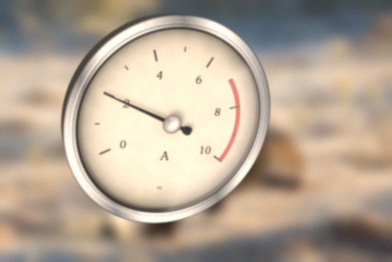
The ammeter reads 2 A
